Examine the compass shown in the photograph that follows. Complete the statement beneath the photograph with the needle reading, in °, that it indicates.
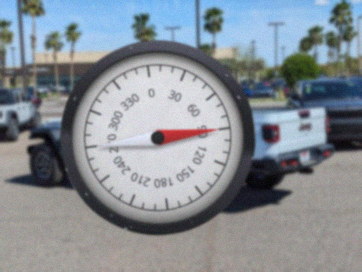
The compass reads 90 °
